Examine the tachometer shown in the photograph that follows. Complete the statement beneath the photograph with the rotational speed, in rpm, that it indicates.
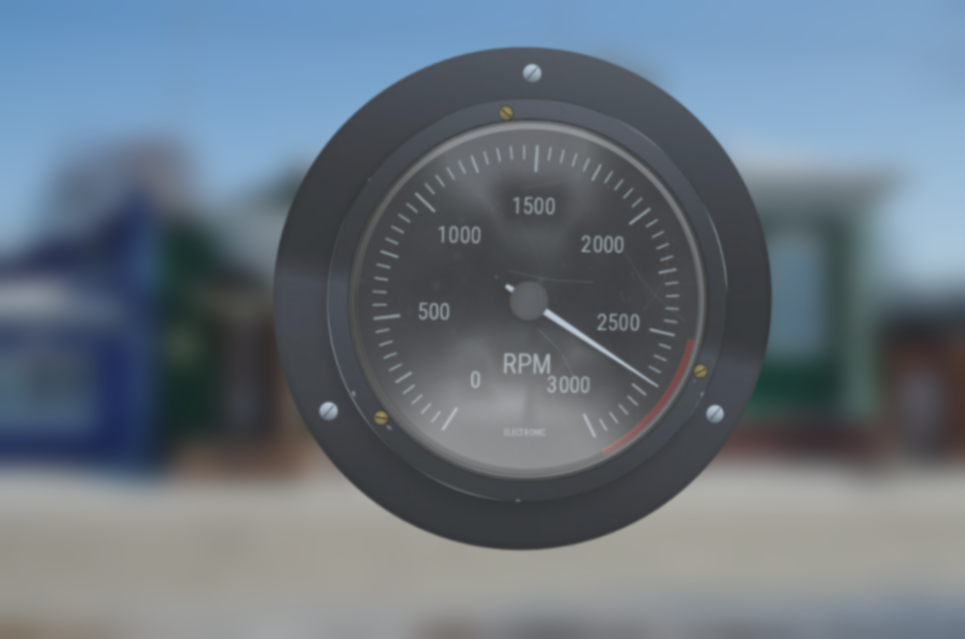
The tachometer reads 2700 rpm
